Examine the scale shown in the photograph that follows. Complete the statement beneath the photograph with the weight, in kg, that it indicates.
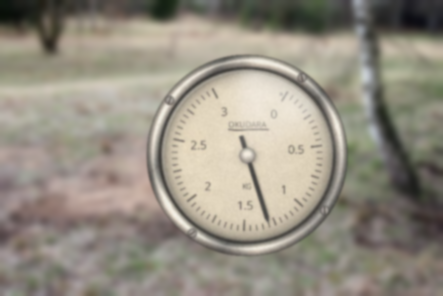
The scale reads 1.3 kg
